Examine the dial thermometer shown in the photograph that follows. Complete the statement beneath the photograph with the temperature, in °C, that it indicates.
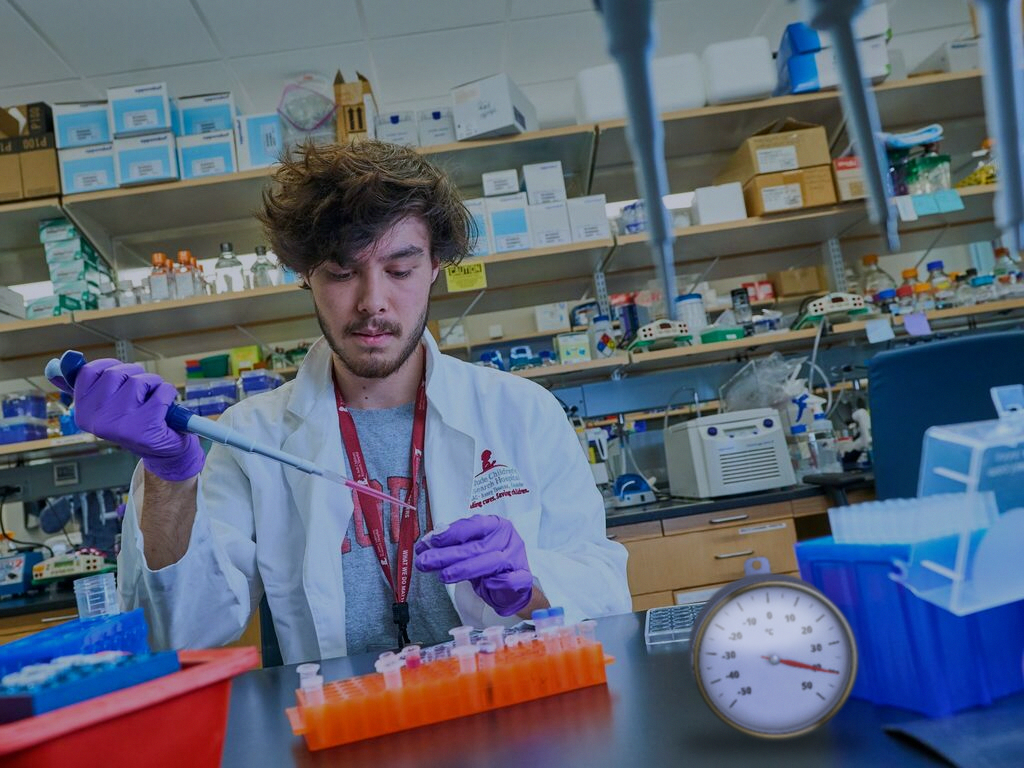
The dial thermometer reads 40 °C
